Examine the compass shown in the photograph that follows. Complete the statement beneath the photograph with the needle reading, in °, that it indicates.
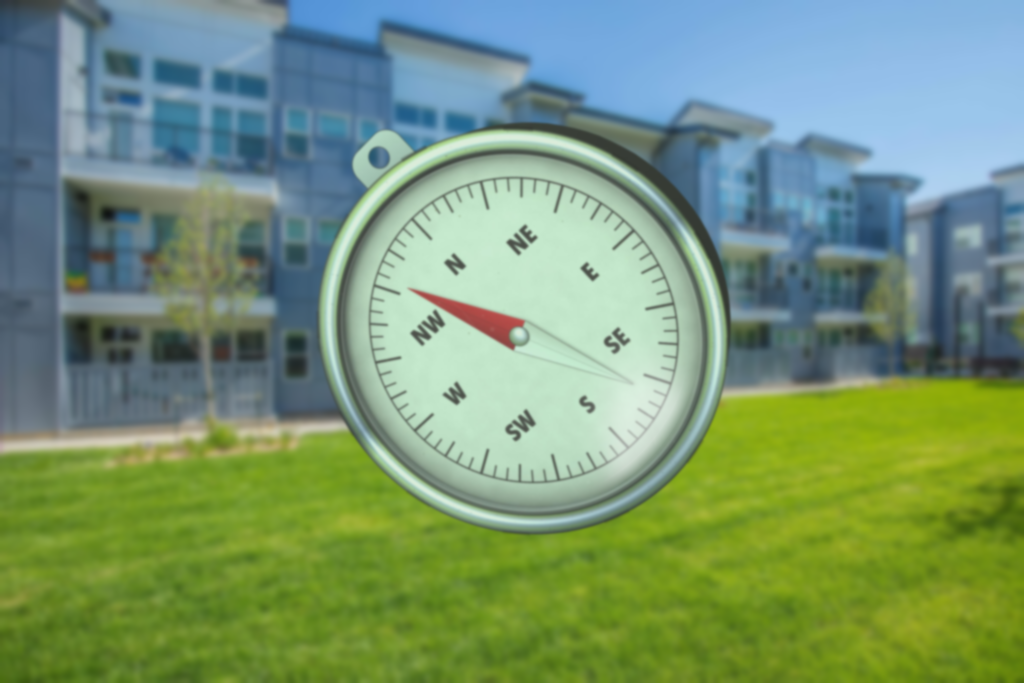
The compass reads 335 °
